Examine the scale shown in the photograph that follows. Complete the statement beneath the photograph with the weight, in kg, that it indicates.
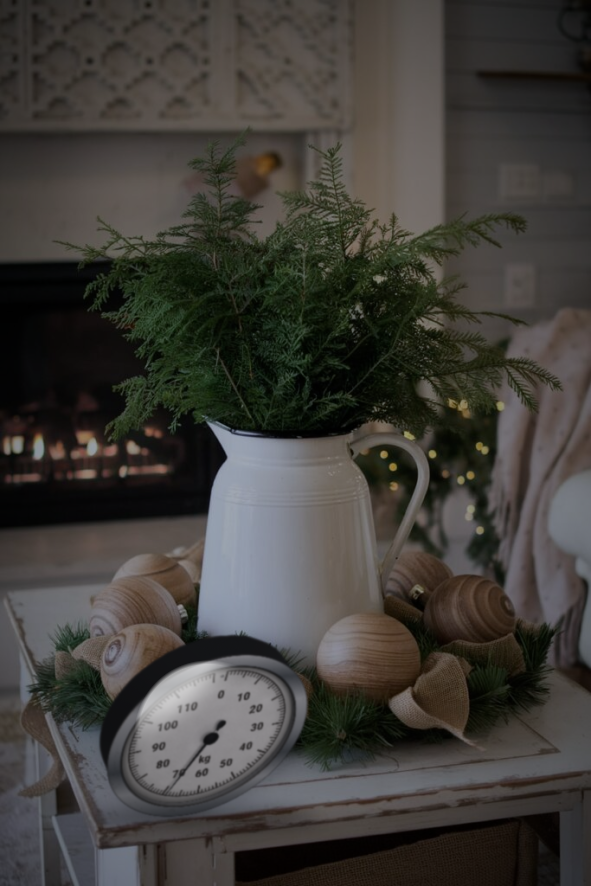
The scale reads 70 kg
